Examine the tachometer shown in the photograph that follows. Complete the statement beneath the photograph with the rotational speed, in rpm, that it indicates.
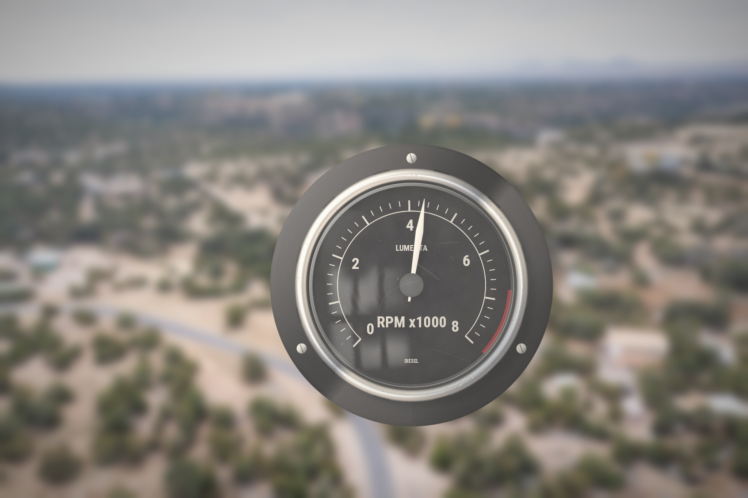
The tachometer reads 4300 rpm
